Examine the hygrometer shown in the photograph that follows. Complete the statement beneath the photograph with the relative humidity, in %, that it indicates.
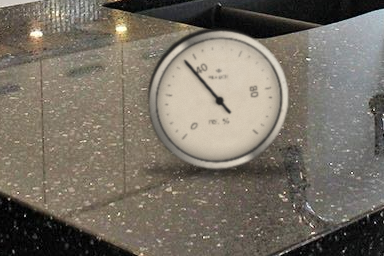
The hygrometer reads 36 %
